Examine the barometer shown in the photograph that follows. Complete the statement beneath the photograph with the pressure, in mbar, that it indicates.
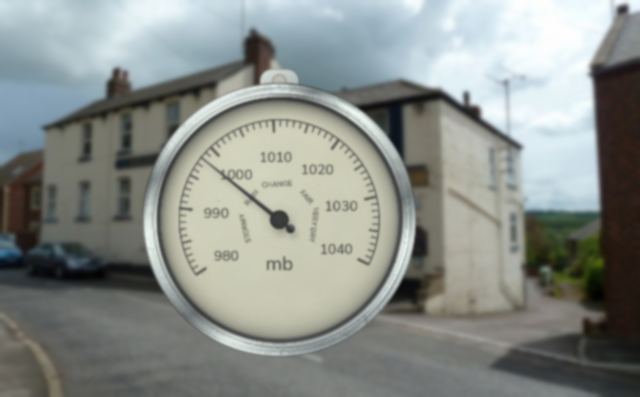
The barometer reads 998 mbar
